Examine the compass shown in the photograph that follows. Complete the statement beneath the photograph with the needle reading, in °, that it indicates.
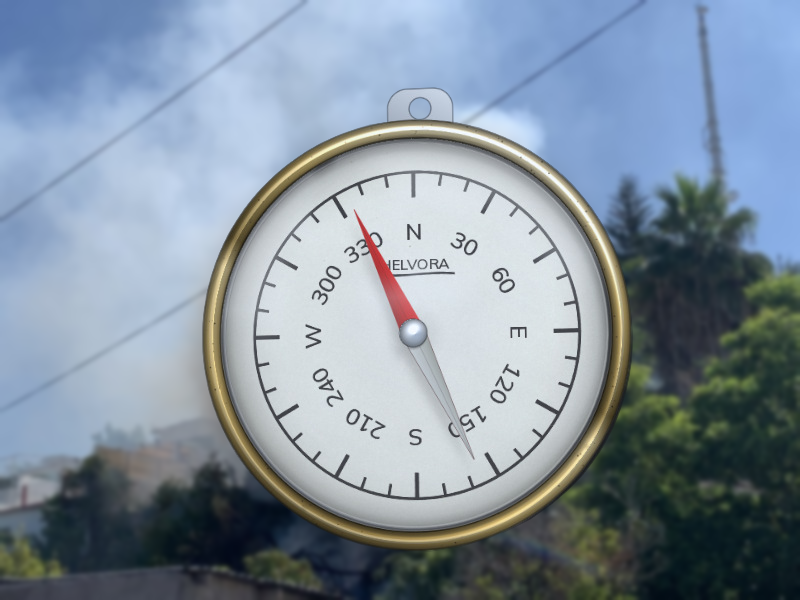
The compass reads 335 °
